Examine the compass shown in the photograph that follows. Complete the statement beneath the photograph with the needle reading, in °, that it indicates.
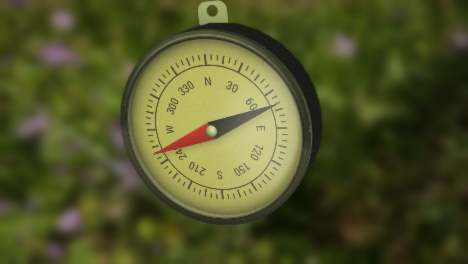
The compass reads 250 °
